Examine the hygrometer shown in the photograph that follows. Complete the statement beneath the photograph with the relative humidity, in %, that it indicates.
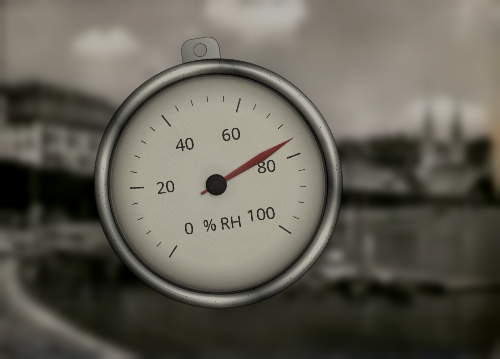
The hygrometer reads 76 %
